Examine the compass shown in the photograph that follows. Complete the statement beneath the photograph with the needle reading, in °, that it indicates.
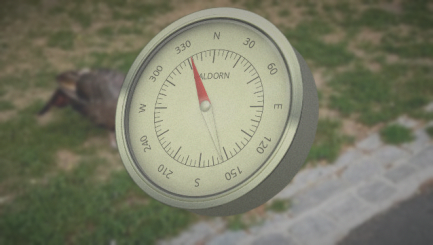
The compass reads 335 °
